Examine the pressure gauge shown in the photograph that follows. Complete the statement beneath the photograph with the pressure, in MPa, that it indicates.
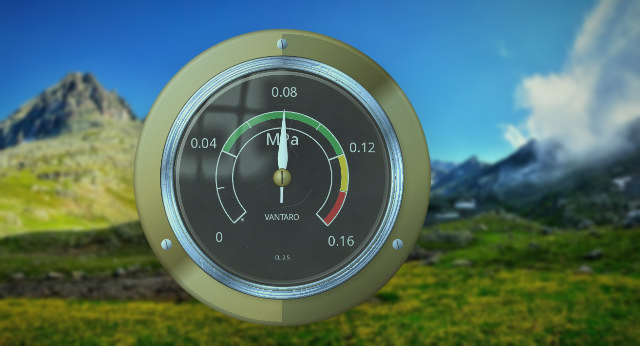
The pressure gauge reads 0.08 MPa
